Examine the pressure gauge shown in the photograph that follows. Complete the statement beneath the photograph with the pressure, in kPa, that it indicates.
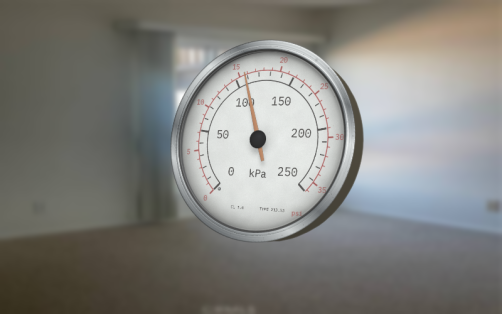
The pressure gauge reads 110 kPa
